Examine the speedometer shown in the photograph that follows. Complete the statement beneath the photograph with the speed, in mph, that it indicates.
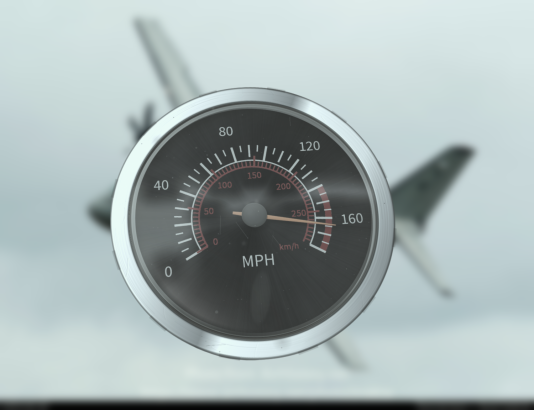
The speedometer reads 165 mph
